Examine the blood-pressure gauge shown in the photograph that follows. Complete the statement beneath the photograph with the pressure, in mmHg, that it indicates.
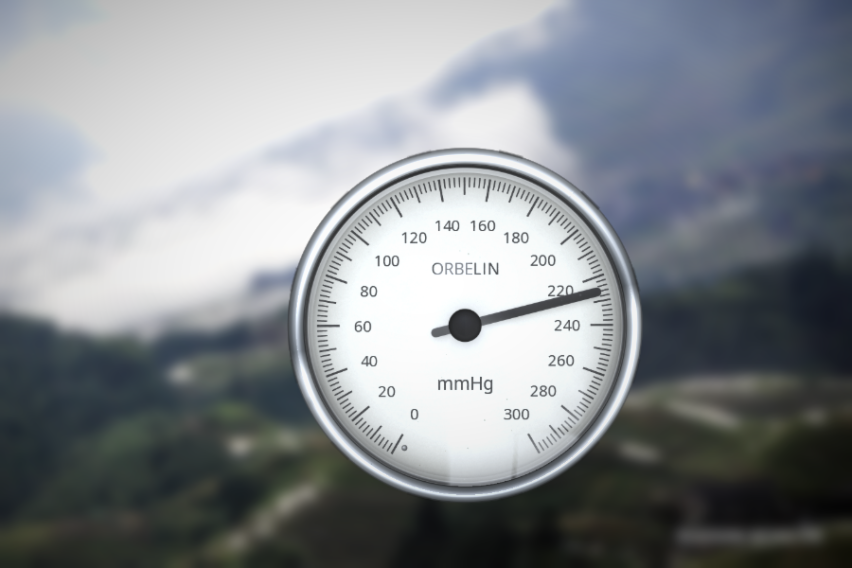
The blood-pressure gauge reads 226 mmHg
